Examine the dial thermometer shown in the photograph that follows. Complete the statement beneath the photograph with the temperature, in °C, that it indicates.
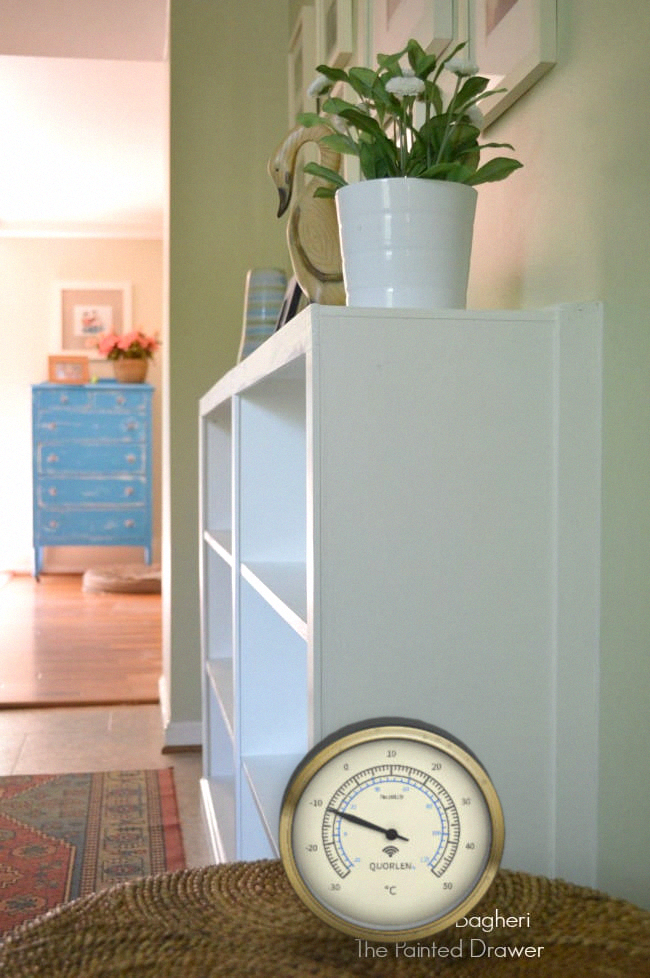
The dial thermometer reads -10 °C
